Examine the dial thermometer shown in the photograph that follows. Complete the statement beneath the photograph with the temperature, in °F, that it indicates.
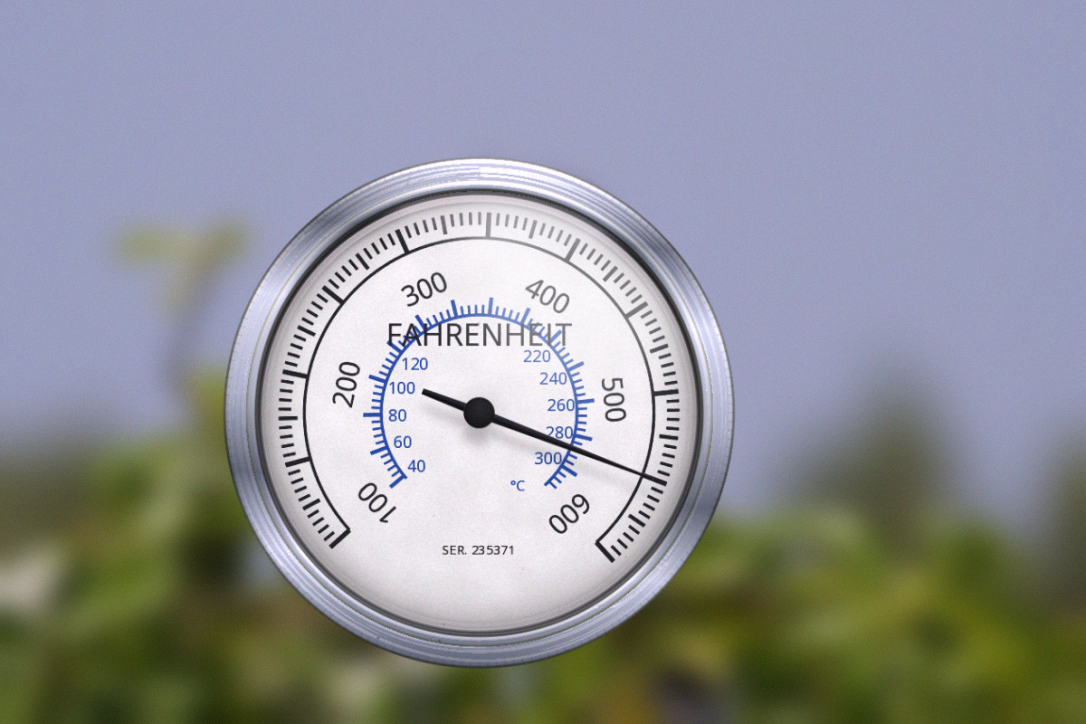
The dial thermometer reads 550 °F
